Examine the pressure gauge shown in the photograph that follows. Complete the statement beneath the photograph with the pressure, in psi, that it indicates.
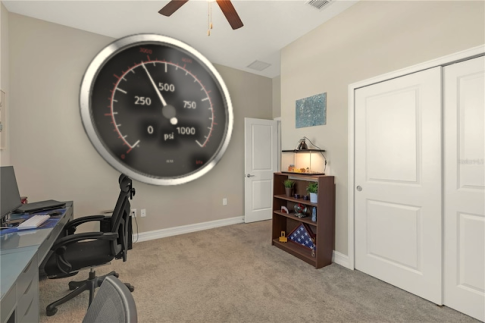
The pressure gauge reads 400 psi
